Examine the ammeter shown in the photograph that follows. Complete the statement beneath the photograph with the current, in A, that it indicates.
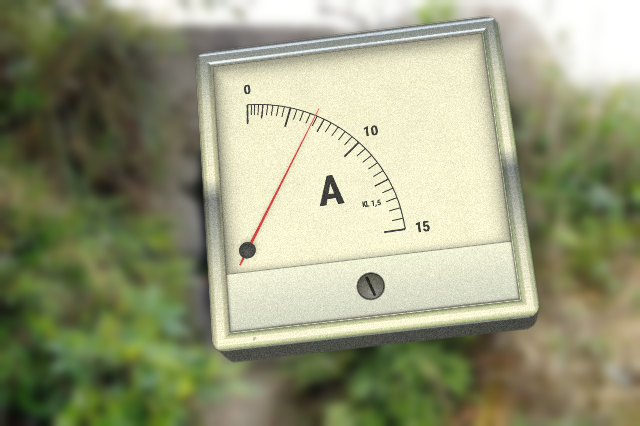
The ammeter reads 7 A
